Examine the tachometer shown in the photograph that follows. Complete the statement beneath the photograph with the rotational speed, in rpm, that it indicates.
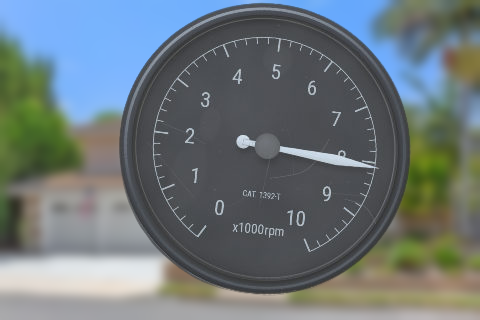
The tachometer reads 8100 rpm
